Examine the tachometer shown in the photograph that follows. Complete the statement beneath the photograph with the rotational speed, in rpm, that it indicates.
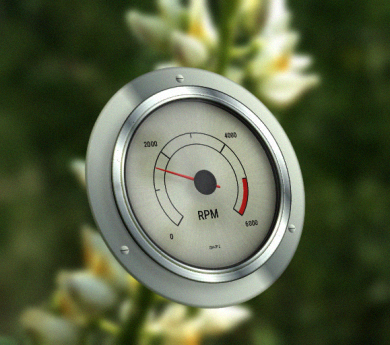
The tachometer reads 1500 rpm
